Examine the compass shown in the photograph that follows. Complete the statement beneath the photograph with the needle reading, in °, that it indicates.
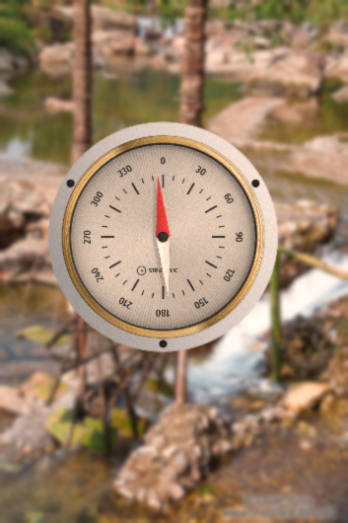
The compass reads 355 °
